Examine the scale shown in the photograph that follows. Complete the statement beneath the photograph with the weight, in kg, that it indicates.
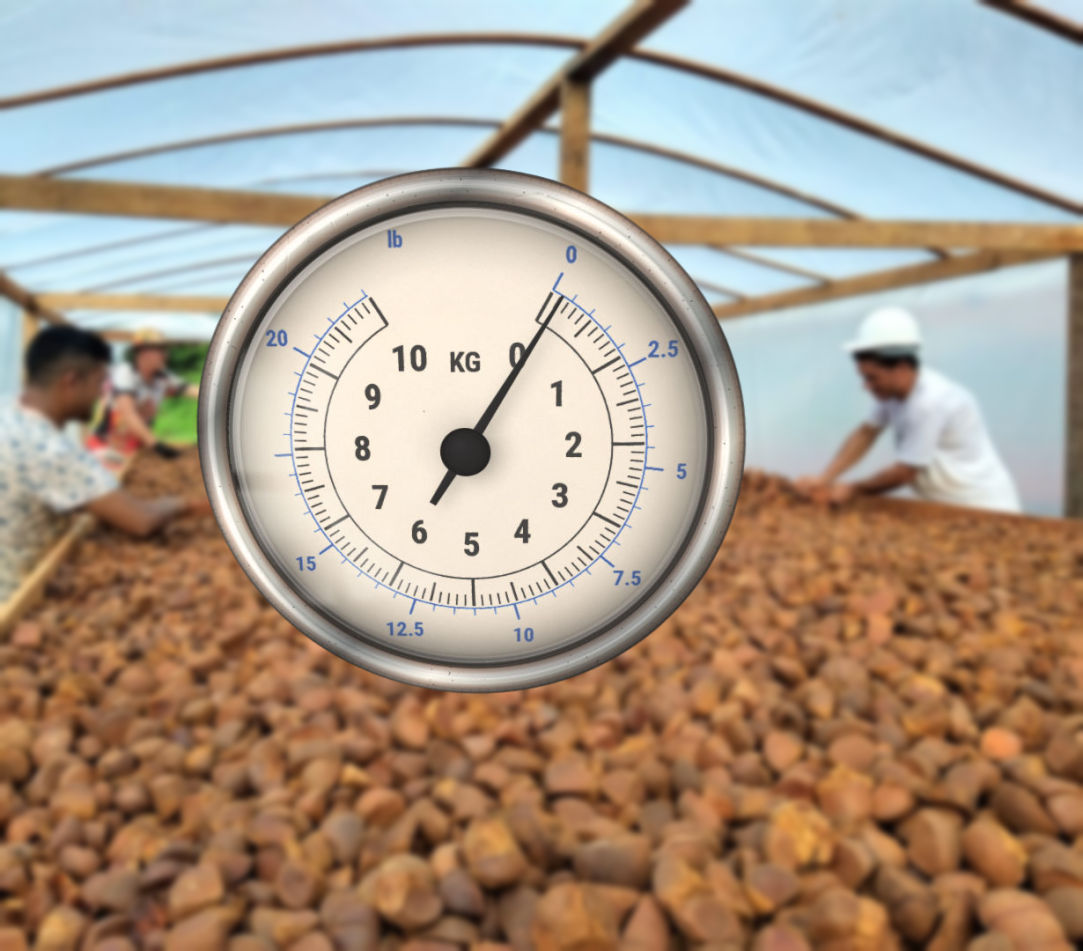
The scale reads 0.1 kg
